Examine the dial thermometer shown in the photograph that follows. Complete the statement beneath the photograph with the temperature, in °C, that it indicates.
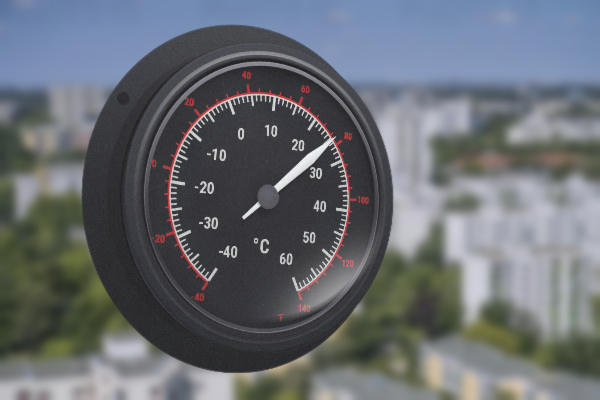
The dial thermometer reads 25 °C
